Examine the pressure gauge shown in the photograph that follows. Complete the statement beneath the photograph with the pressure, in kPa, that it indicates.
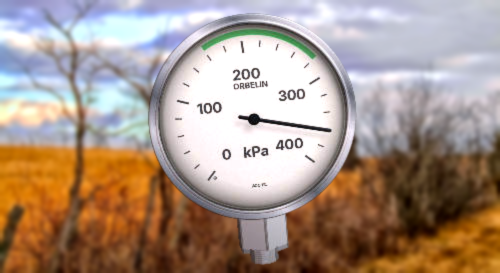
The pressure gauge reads 360 kPa
